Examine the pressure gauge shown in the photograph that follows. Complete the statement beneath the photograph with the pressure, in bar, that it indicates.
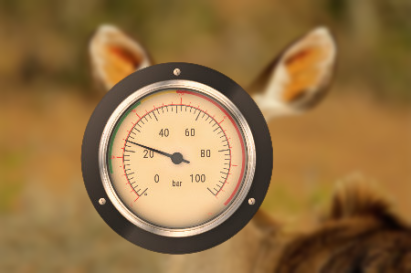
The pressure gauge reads 24 bar
